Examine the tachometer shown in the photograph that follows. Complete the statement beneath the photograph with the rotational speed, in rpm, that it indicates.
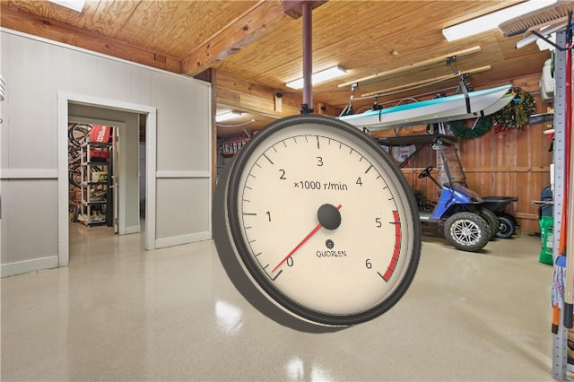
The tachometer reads 100 rpm
